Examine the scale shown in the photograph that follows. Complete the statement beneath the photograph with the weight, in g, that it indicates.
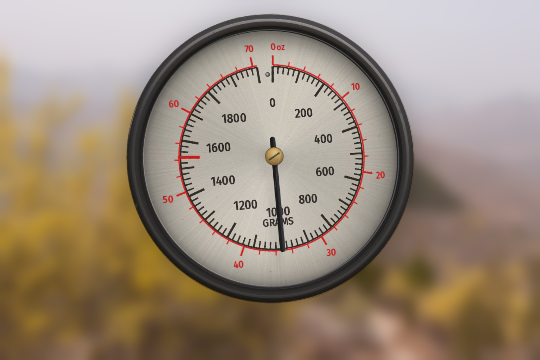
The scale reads 1000 g
